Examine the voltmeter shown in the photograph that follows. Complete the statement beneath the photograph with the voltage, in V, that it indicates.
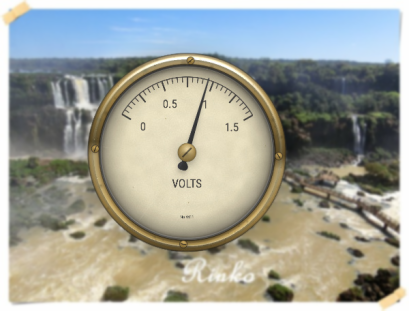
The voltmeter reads 0.95 V
